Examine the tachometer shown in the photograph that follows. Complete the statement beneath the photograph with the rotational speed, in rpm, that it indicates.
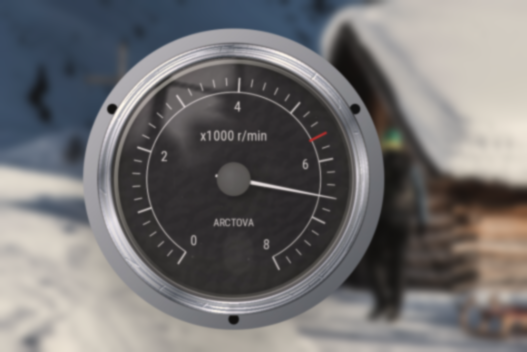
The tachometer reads 6600 rpm
